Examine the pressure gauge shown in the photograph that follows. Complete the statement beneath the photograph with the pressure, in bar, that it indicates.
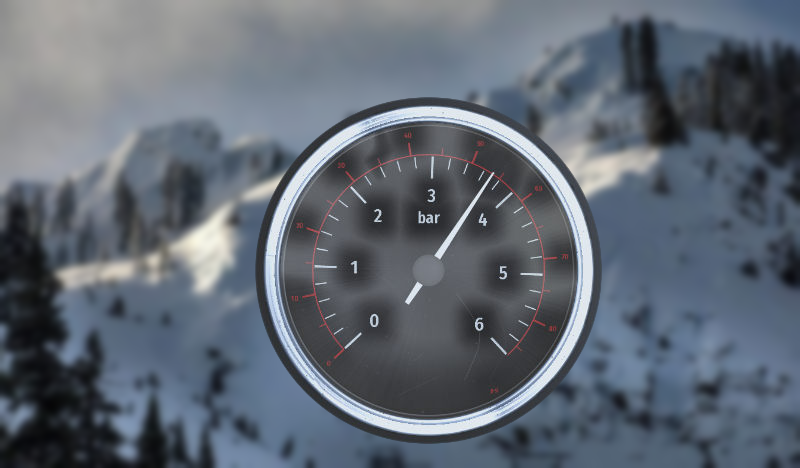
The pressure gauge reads 3.7 bar
